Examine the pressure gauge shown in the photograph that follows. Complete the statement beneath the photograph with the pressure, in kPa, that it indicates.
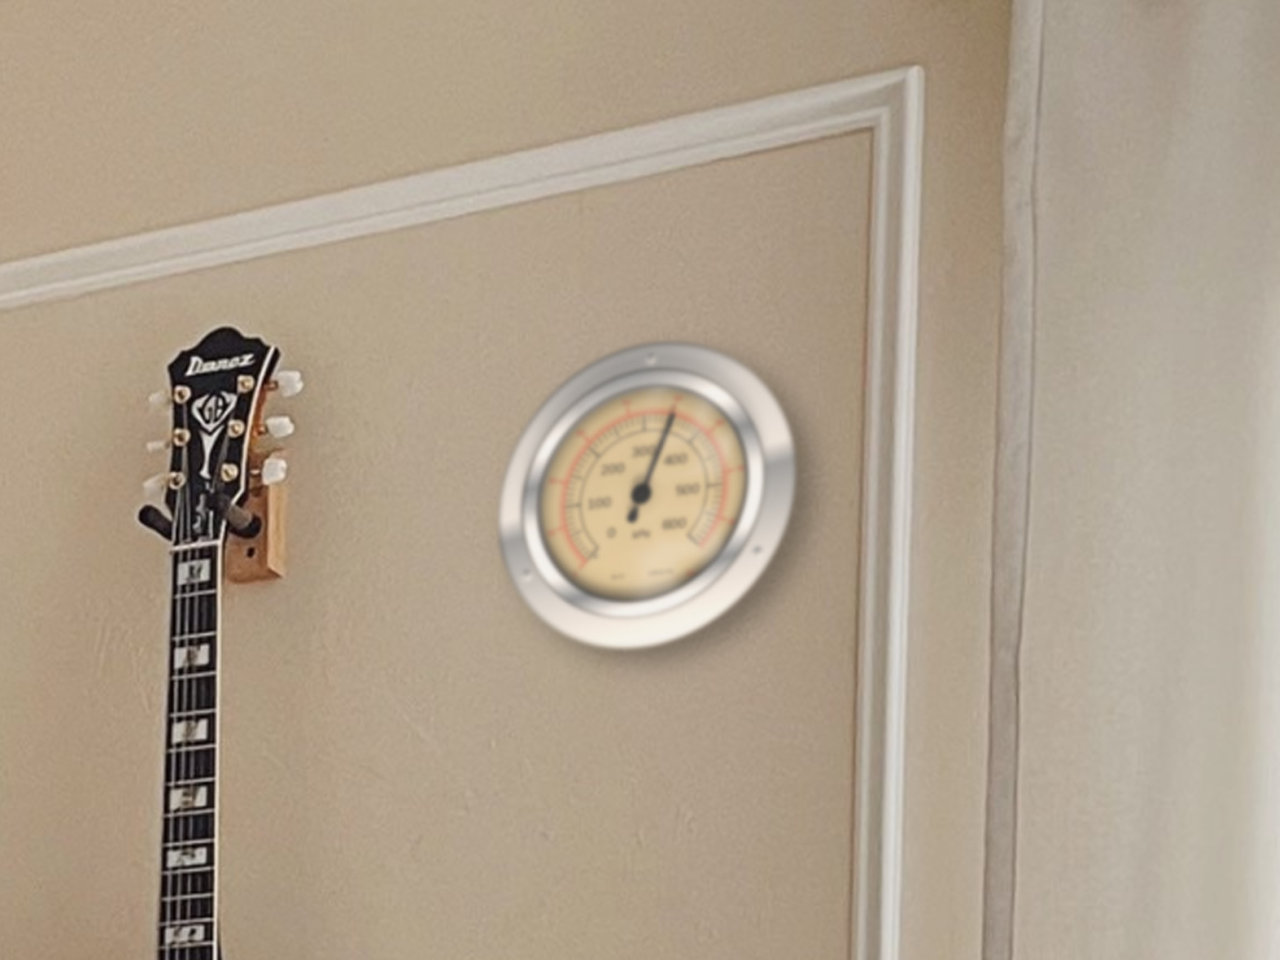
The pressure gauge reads 350 kPa
